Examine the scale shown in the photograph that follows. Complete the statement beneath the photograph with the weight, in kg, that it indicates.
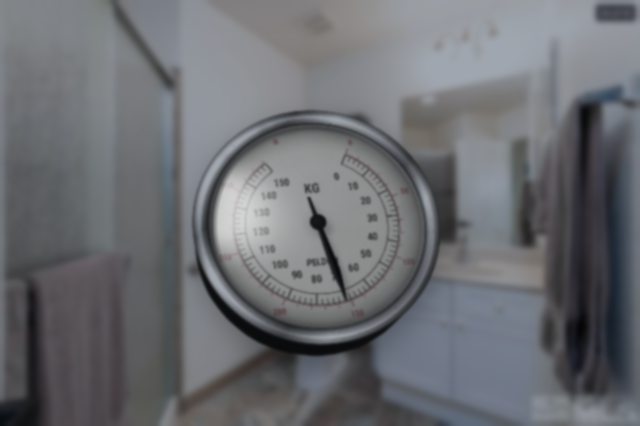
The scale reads 70 kg
